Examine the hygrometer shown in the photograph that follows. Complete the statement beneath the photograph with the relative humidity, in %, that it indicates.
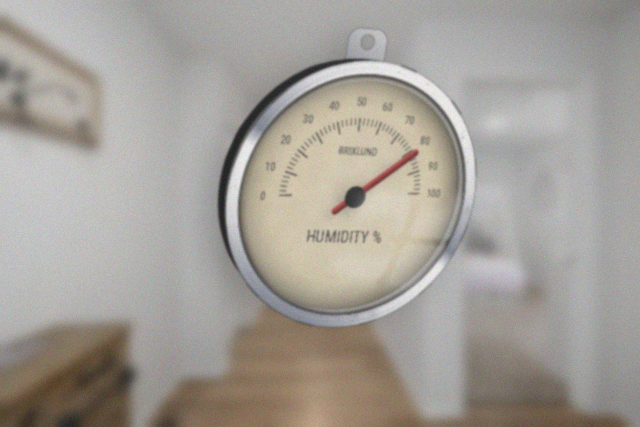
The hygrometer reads 80 %
